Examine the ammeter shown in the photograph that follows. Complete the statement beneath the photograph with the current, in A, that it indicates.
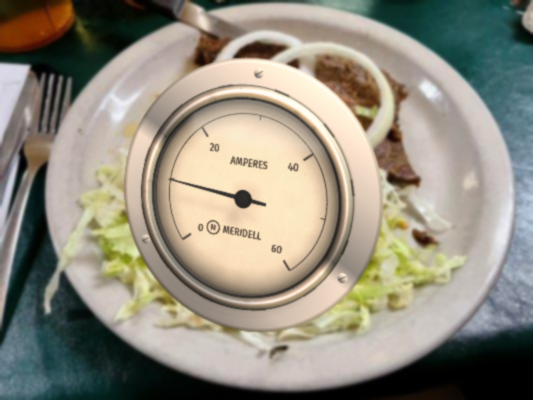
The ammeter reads 10 A
